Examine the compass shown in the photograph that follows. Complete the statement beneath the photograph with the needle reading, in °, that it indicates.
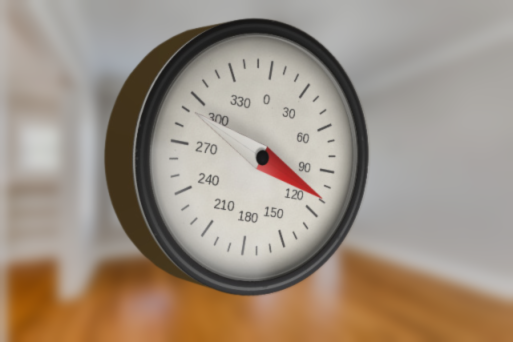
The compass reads 110 °
